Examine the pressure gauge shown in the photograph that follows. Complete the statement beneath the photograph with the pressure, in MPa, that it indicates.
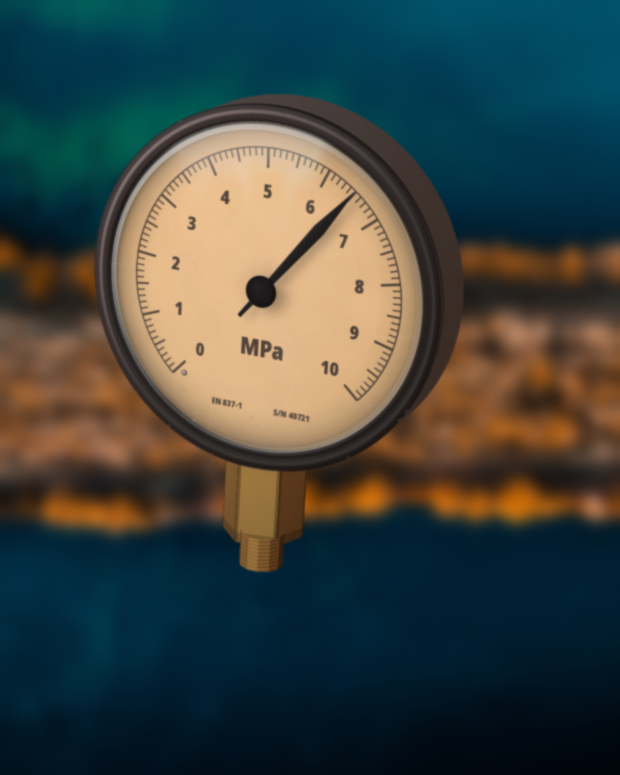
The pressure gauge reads 6.5 MPa
